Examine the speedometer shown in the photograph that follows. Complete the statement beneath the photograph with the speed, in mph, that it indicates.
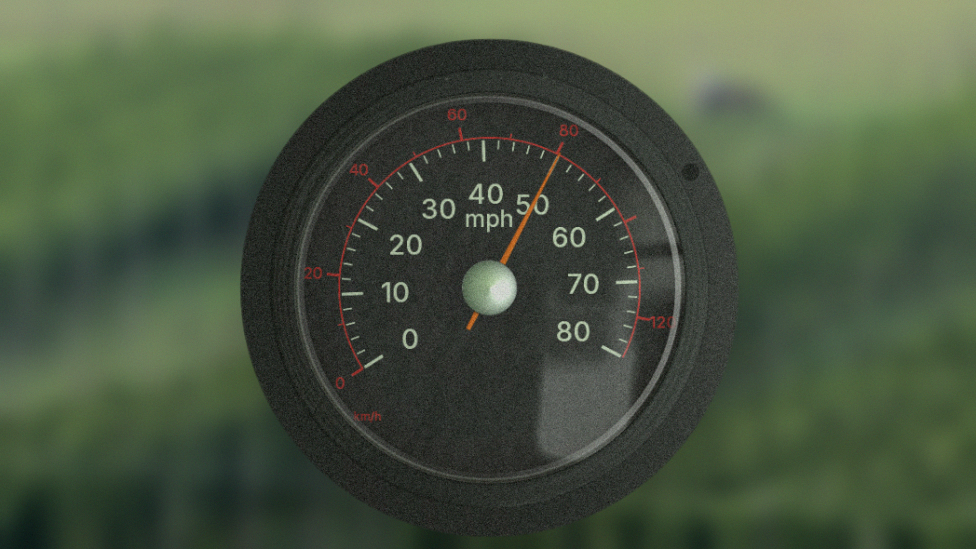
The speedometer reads 50 mph
